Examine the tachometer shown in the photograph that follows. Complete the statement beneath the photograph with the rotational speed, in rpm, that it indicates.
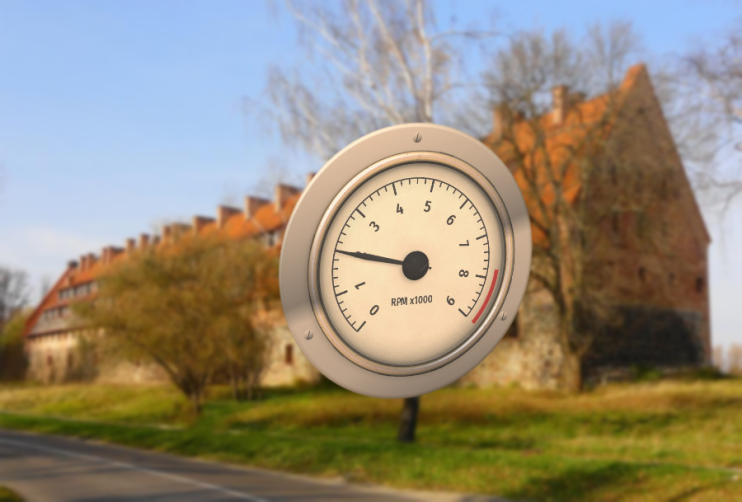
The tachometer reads 2000 rpm
